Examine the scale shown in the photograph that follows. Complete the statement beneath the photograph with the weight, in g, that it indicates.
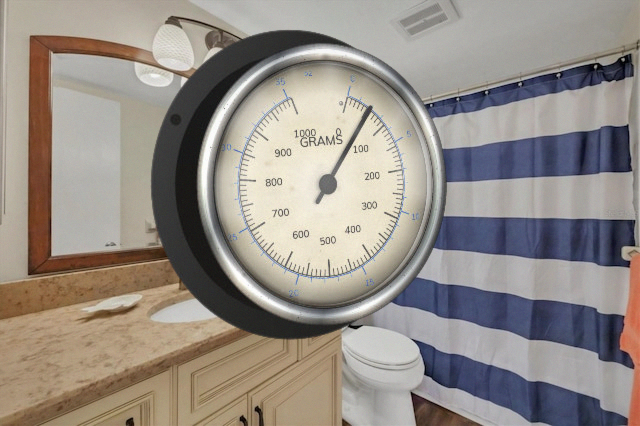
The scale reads 50 g
